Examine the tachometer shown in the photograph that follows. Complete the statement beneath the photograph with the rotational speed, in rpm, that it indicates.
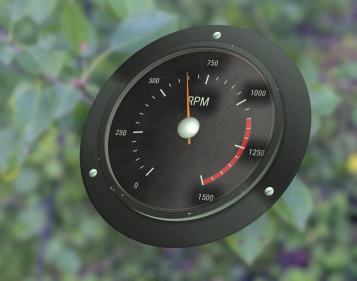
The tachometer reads 650 rpm
